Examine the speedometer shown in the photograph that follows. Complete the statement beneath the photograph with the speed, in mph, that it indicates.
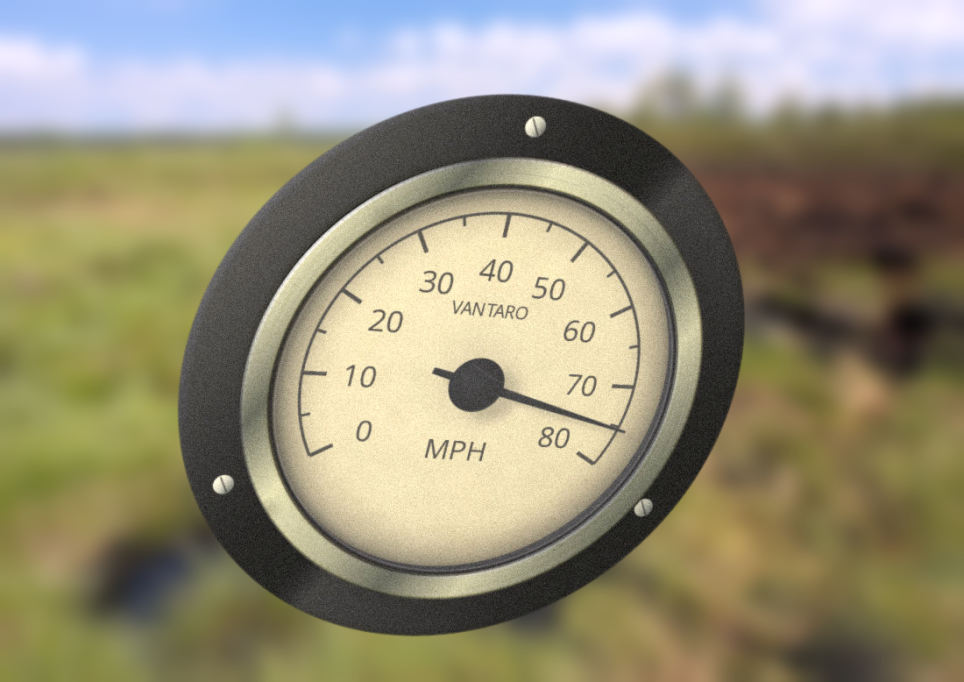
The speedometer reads 75 mph
